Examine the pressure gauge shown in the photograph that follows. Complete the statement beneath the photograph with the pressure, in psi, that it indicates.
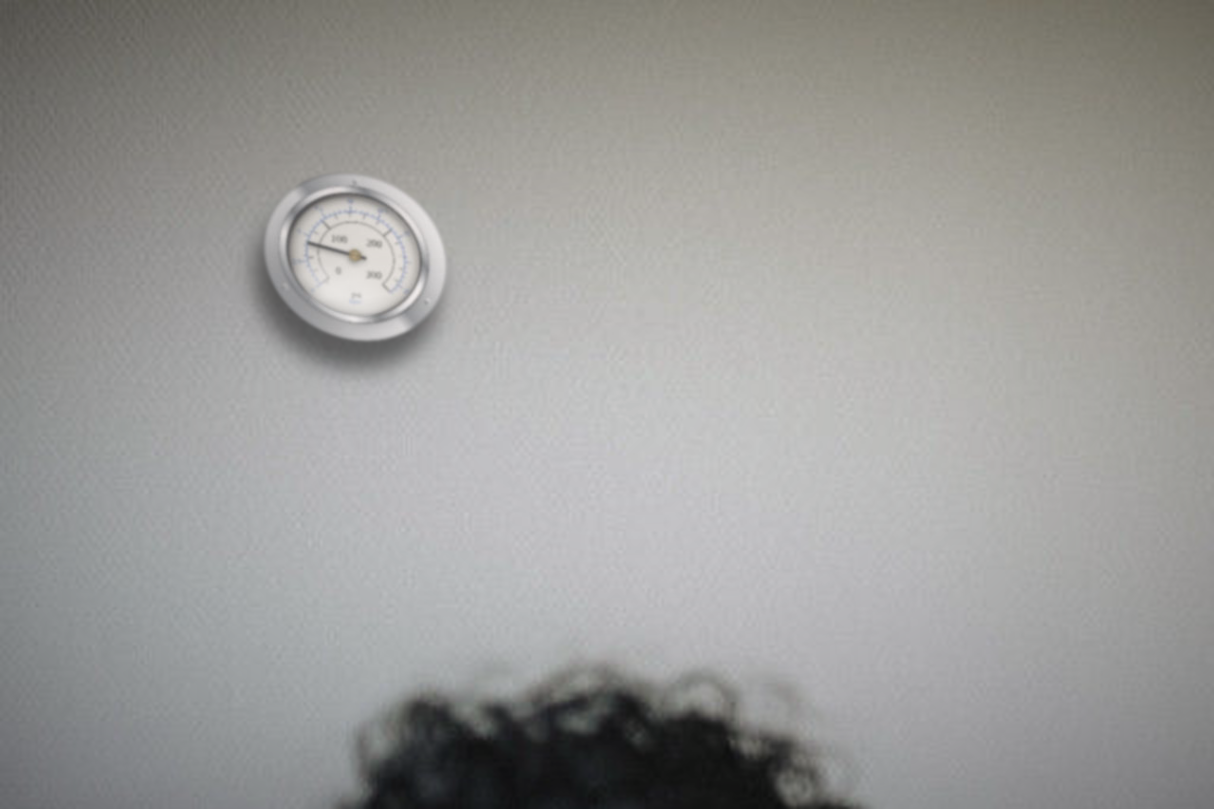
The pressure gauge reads 60 psi
